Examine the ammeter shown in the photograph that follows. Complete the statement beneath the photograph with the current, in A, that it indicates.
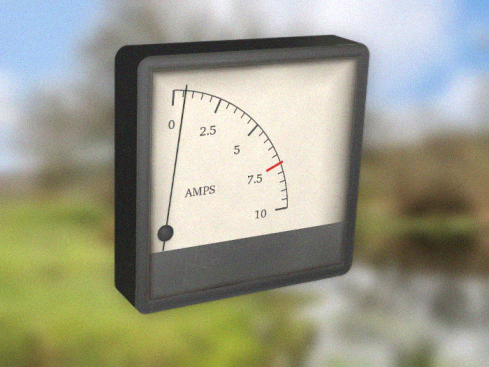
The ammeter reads 0.5 A
